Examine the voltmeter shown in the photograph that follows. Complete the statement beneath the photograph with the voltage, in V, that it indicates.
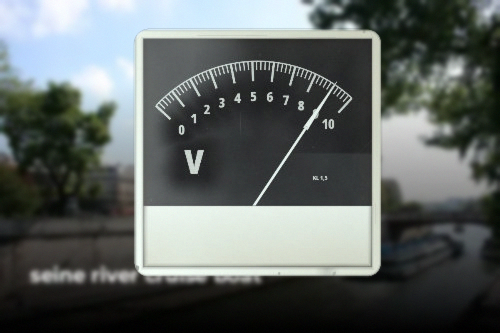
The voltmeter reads 9 V
